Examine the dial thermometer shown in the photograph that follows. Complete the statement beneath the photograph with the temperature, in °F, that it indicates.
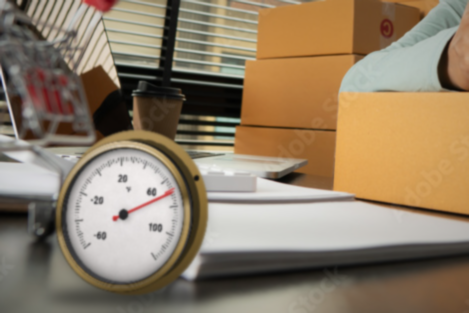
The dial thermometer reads 70 °F
